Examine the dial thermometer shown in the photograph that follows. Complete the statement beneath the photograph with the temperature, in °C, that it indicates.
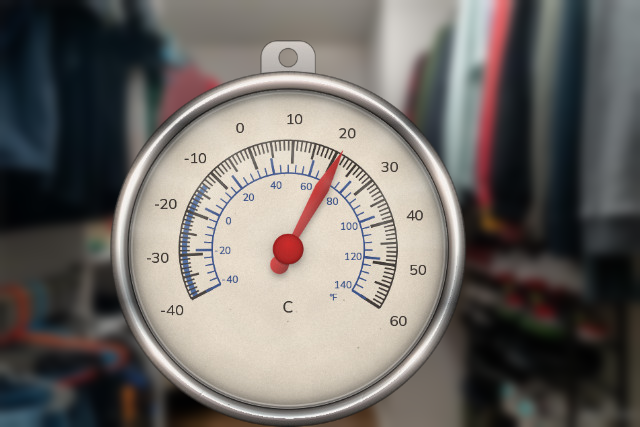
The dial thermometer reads 21 °C
